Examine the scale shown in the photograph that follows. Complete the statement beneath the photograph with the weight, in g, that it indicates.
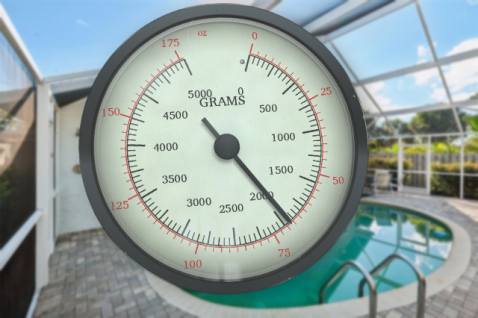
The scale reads 1950 g
